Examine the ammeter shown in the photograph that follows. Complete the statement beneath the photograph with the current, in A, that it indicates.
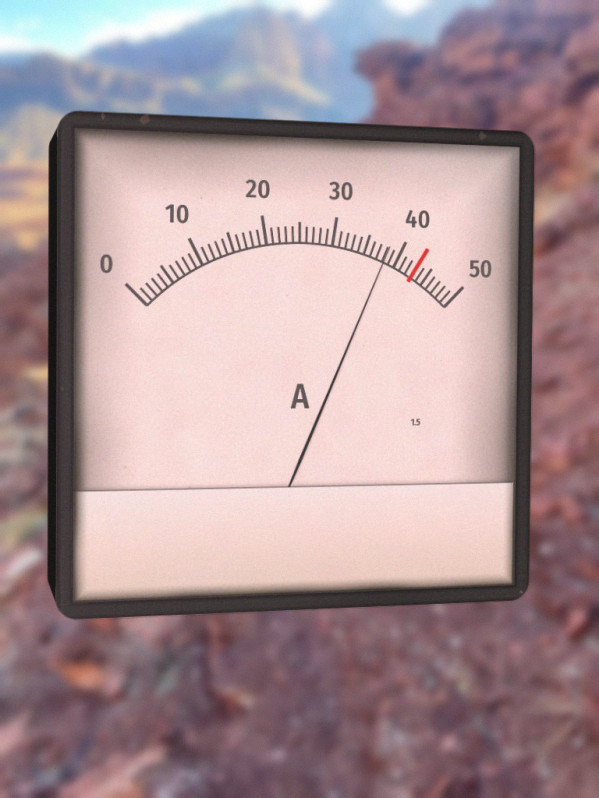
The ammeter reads 38 A
